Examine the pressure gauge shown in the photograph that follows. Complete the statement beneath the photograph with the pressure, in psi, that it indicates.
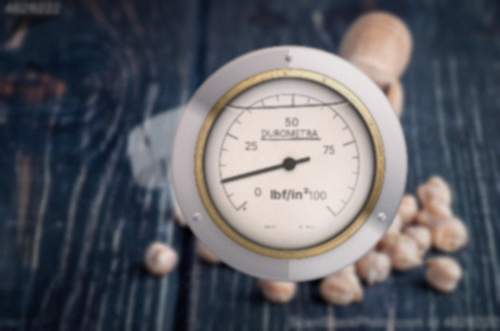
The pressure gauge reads 10 psi
